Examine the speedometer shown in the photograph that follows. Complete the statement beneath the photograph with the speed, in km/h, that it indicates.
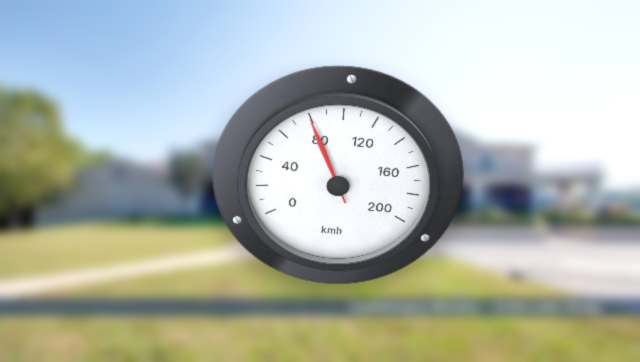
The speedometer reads 80 km/h
